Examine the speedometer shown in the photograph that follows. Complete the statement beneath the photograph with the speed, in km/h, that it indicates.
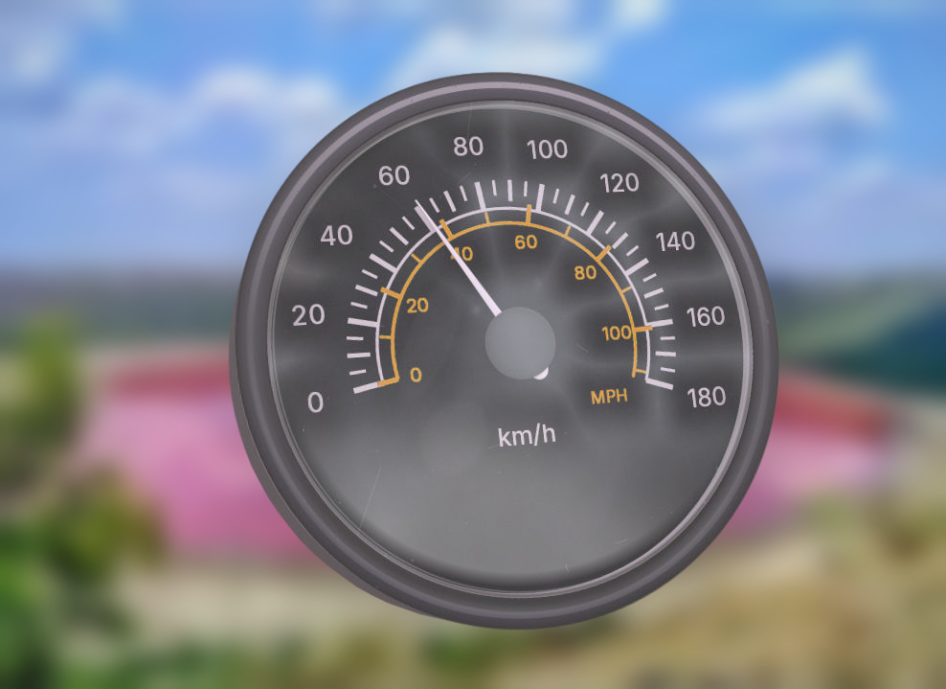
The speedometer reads 60 km/h
